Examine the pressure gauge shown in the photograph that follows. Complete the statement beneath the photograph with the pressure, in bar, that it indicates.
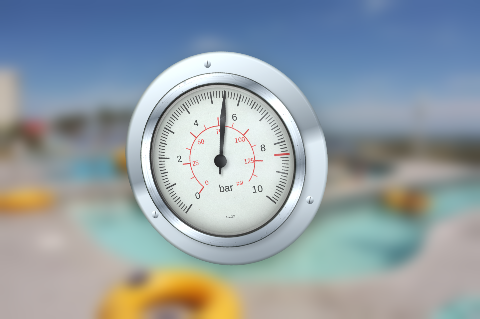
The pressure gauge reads 5.5 bar
